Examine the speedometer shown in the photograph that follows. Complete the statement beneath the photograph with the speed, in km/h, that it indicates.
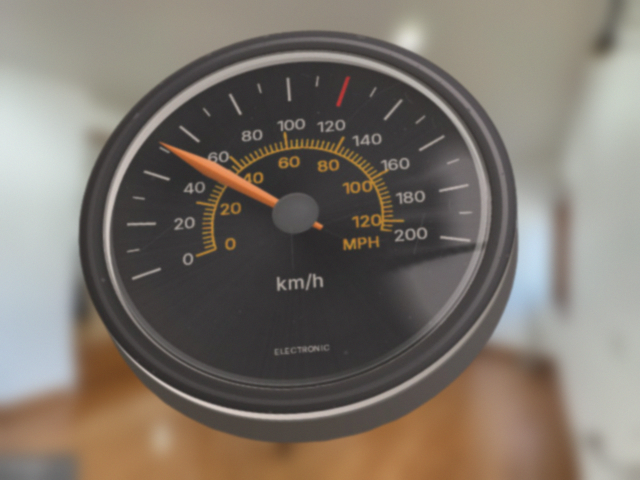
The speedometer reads 50 km/h
